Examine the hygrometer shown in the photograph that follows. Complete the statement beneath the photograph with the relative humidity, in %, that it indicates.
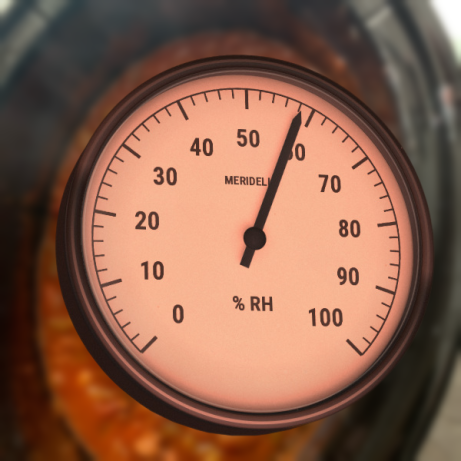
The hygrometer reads 58 %
